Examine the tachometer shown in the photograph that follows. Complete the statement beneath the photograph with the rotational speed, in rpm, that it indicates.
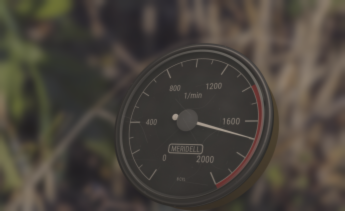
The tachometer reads 1700 rpm
